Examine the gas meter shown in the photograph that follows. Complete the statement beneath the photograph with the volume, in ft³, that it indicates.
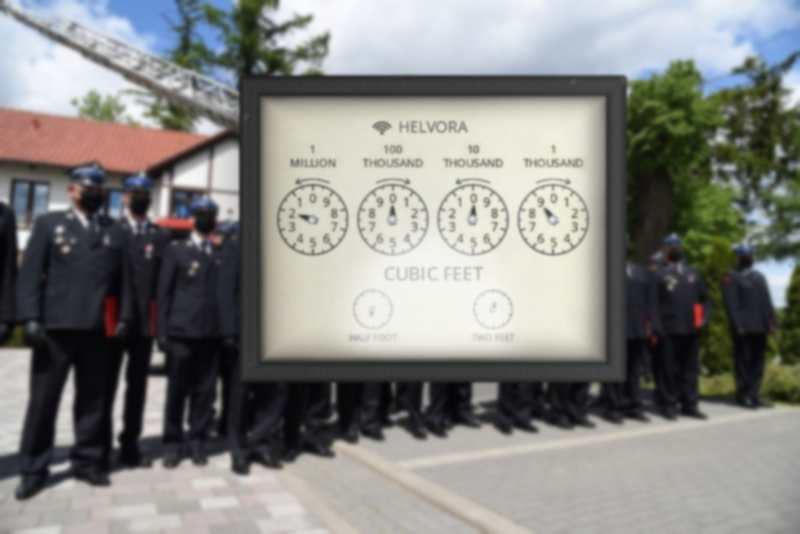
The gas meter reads 199900 ft³
